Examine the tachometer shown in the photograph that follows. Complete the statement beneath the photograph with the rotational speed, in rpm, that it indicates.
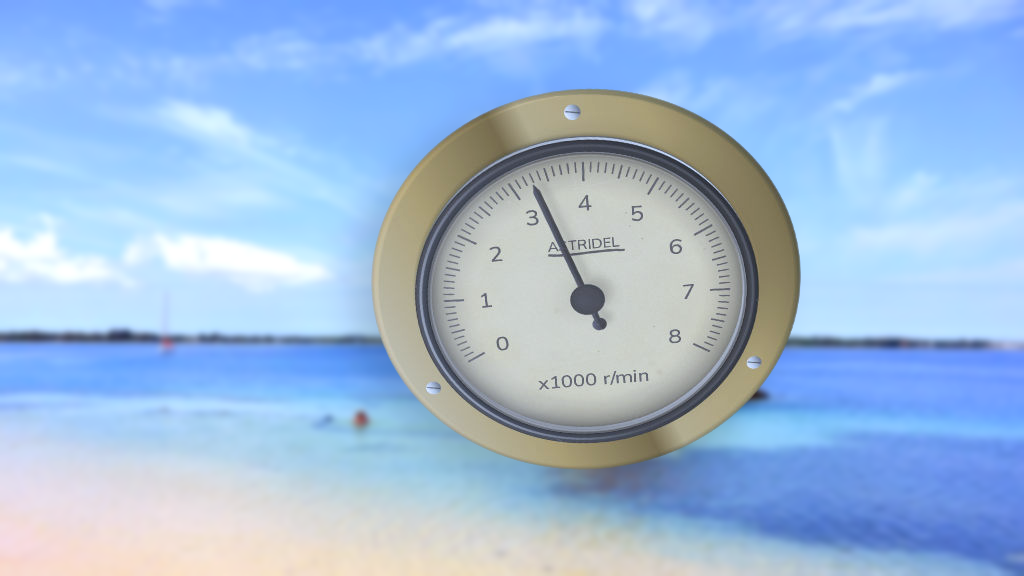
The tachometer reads 3300 rpm
